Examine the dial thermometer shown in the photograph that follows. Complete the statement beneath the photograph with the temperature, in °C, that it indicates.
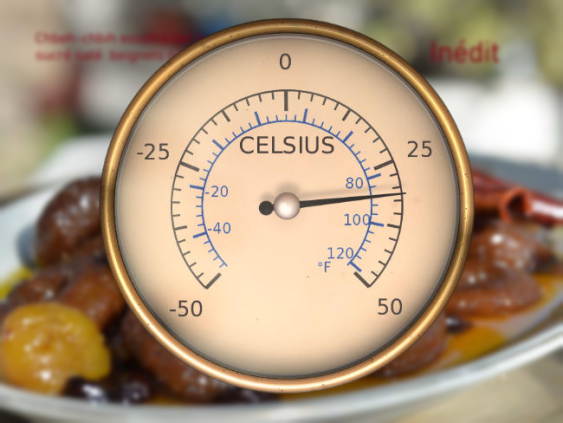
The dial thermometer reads 31.25 °C
